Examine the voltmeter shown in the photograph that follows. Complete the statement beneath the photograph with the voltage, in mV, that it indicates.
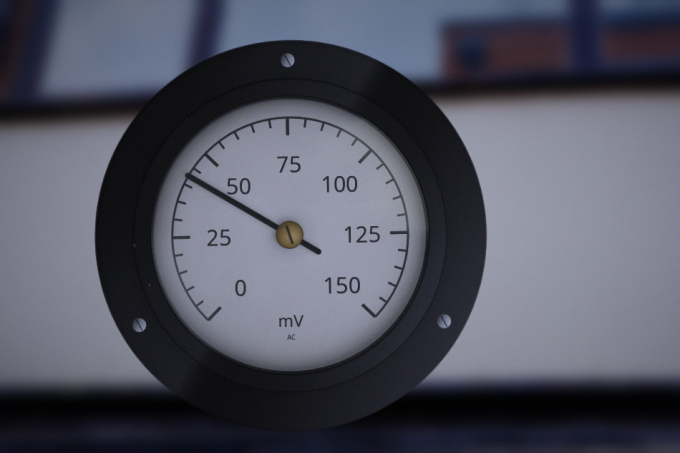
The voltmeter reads 42.5 mV
